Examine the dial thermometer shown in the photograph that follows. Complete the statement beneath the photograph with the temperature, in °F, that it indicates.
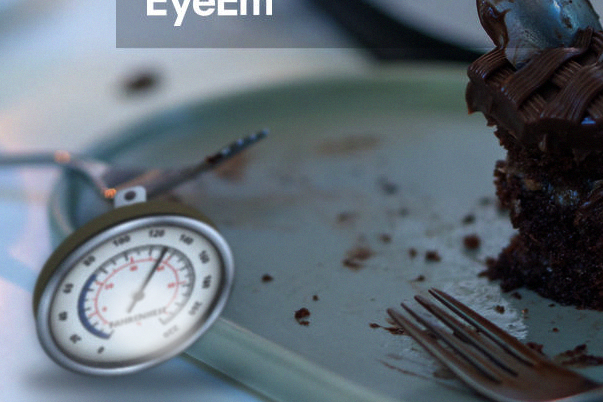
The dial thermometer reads 130 °F
